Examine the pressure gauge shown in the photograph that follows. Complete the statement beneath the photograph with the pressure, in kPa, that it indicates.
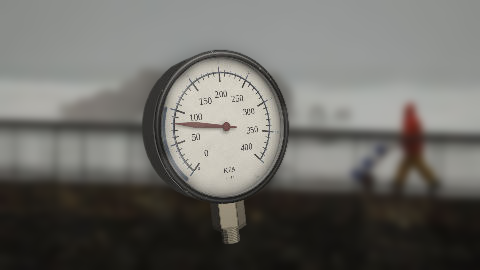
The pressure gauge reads 80 kPa
